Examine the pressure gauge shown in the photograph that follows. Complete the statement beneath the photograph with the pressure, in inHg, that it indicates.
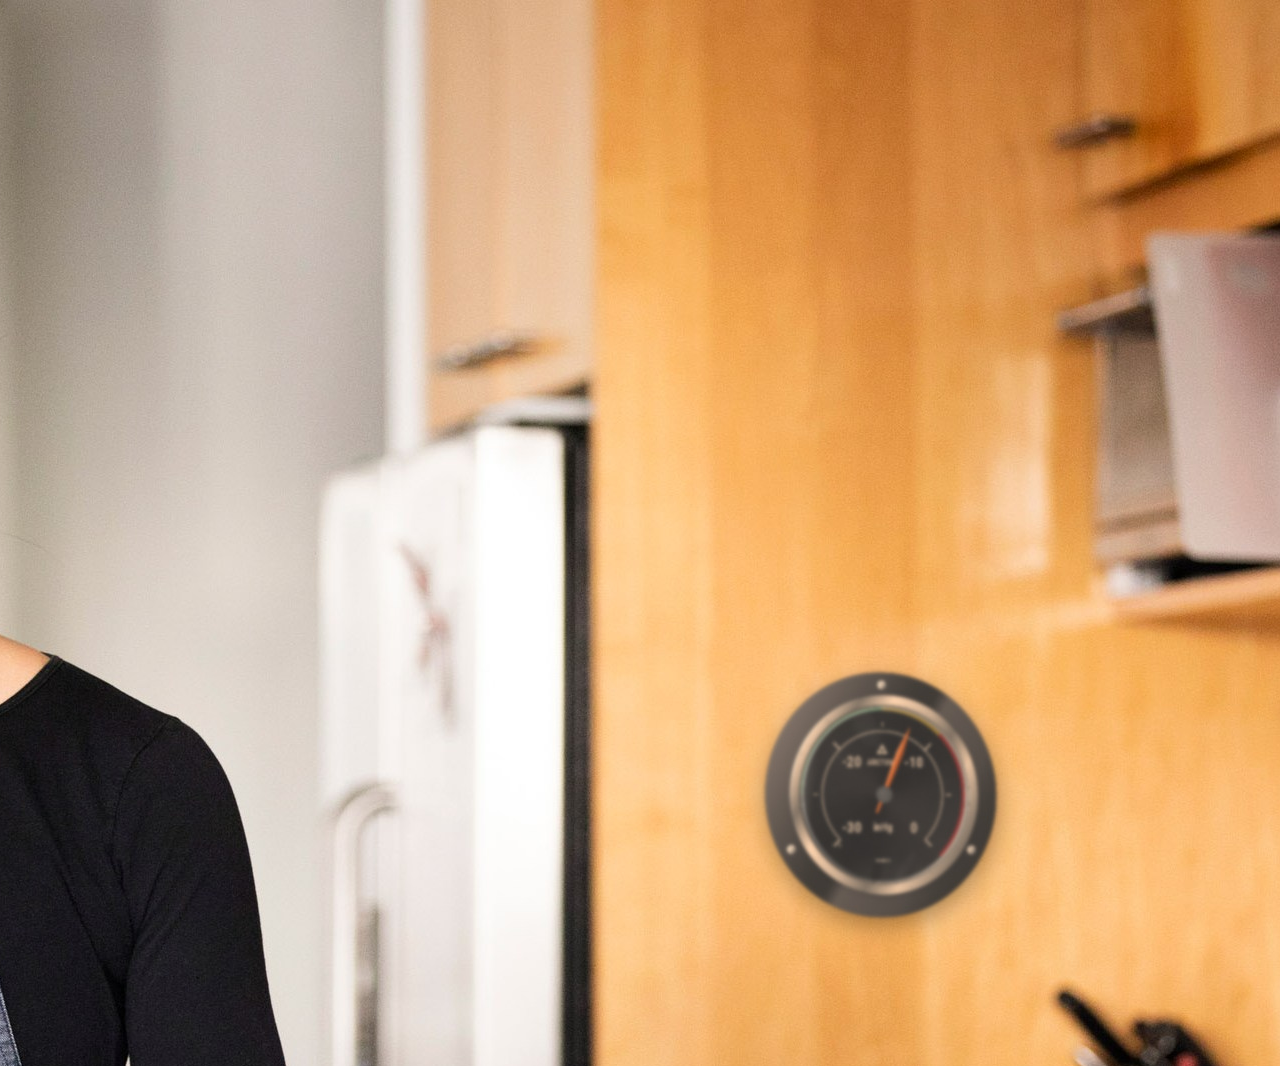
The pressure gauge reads -12.5 inHg
